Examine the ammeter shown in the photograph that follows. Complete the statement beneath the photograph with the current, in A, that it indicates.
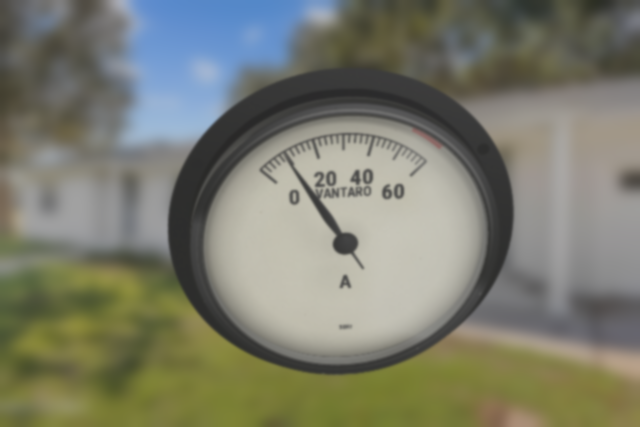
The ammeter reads 10 A
